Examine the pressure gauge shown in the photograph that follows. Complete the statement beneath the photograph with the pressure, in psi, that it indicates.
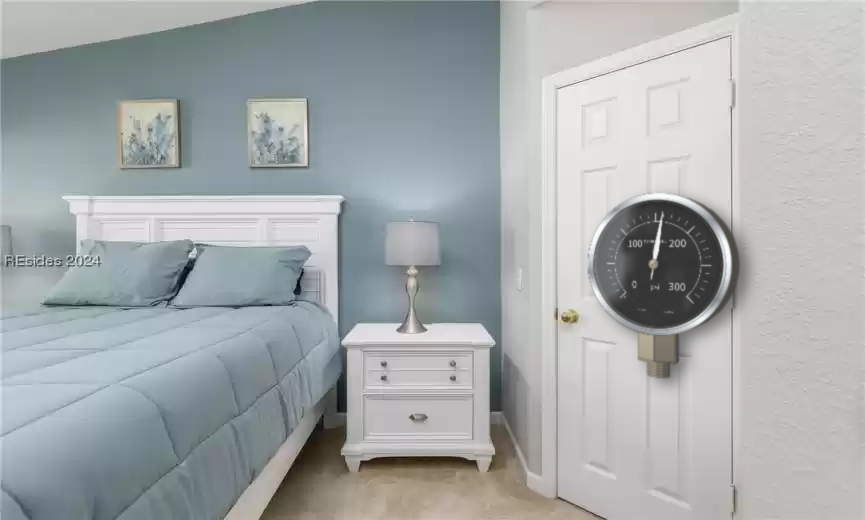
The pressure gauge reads 160 psi
